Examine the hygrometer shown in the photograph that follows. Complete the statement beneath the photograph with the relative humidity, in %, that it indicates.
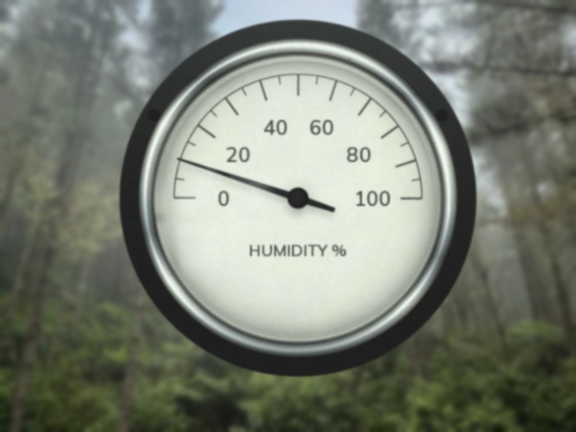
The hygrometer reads 10 %
